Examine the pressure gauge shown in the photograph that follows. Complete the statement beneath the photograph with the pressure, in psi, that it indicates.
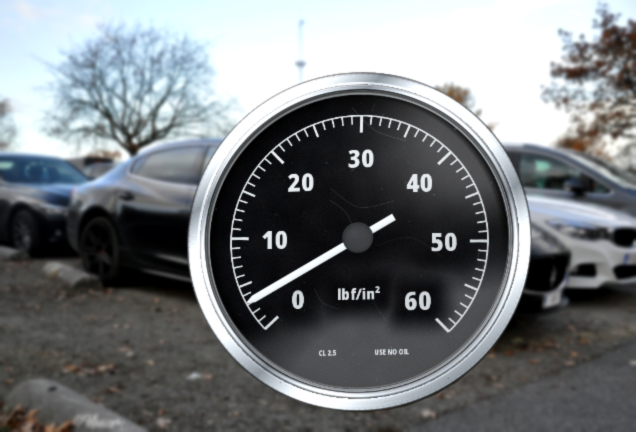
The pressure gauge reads 3 psi
